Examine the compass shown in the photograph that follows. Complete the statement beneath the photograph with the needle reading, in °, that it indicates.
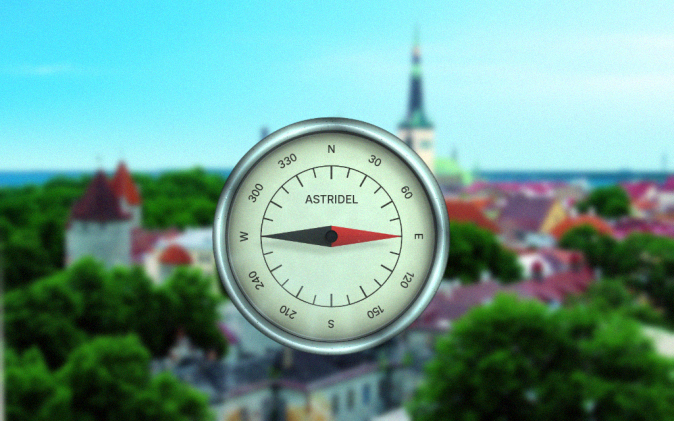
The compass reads 90 °
